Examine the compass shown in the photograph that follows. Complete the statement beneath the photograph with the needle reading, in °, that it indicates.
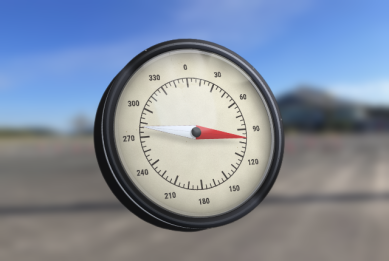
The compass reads 100 °
